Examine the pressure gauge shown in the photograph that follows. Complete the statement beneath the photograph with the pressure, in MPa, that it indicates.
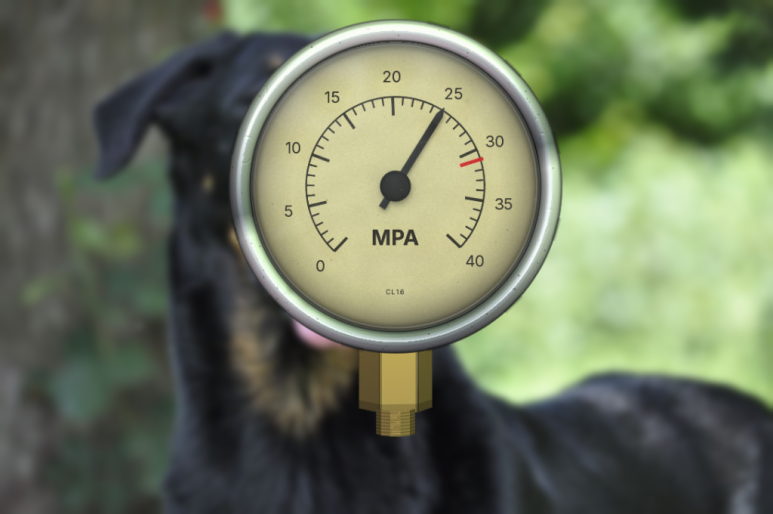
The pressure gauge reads 25 MPa
